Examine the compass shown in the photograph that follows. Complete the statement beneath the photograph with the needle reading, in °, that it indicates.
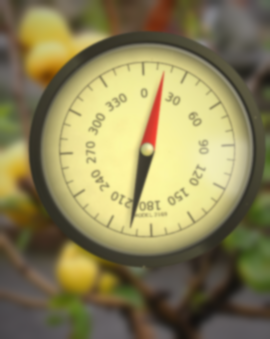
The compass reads 15 °
